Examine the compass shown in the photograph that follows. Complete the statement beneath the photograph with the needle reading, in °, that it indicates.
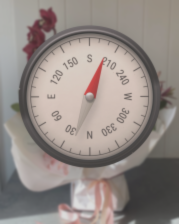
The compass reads 200 °
